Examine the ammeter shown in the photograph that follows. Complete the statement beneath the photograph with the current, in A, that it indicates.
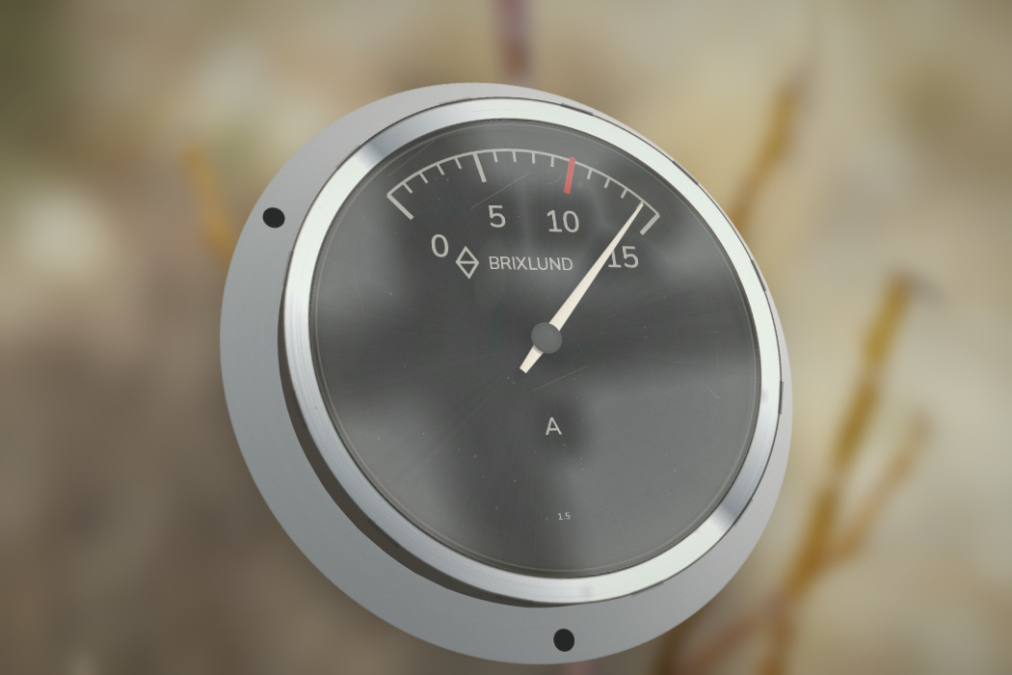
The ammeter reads 14 A
